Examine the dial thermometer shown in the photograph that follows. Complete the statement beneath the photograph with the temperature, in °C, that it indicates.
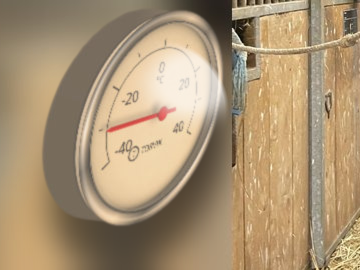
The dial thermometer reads -30 °C
